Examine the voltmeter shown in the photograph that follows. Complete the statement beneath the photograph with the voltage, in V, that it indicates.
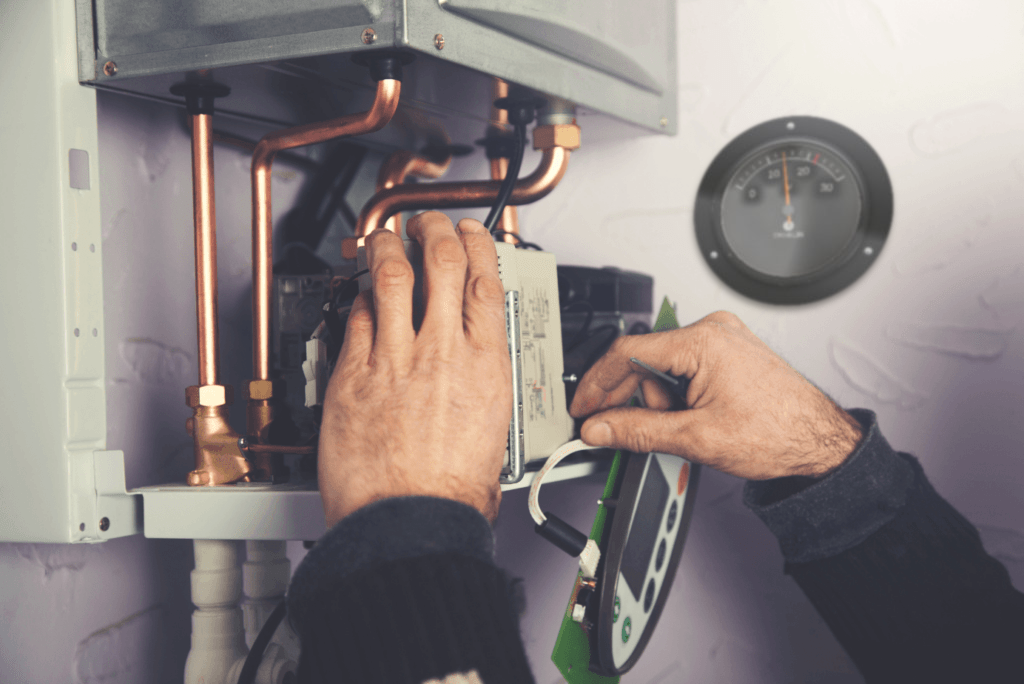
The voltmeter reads 14 V
